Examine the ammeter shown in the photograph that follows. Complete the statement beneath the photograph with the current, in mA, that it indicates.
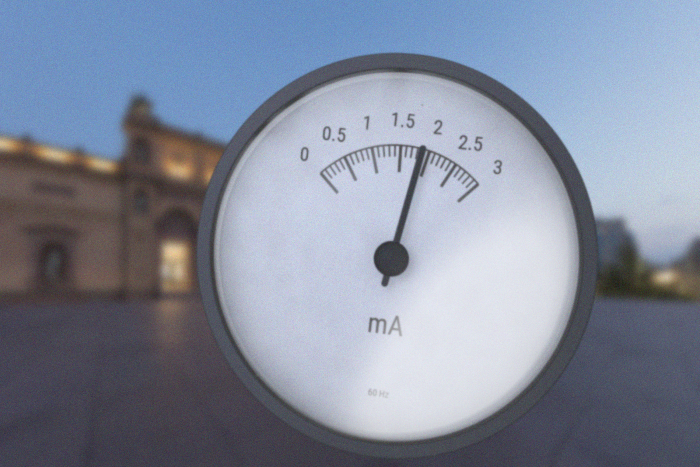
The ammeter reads 1.9 mA
